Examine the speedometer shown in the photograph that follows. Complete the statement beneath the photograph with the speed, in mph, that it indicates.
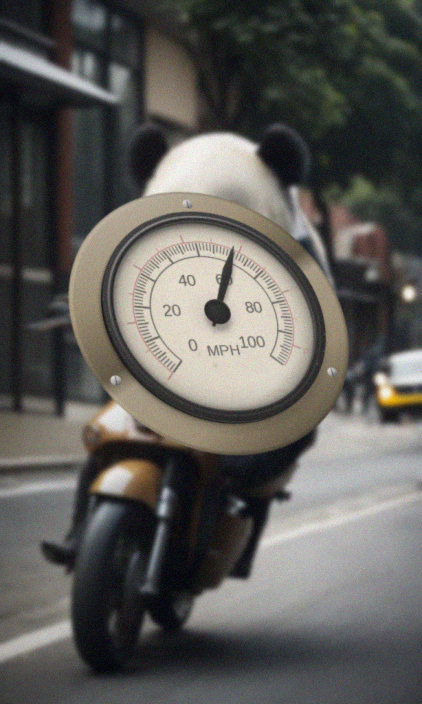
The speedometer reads 60 mph
